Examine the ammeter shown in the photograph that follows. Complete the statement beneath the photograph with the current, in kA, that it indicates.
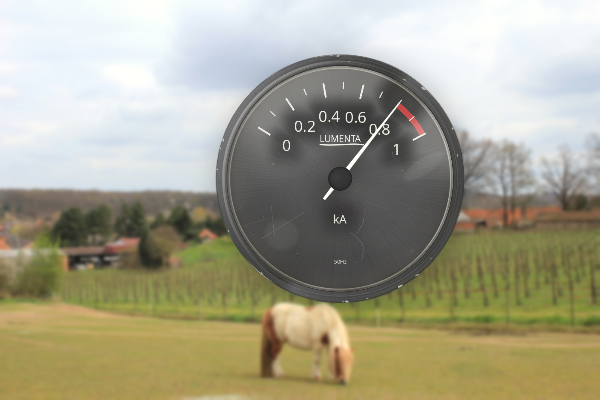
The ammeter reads 0.8 kA
